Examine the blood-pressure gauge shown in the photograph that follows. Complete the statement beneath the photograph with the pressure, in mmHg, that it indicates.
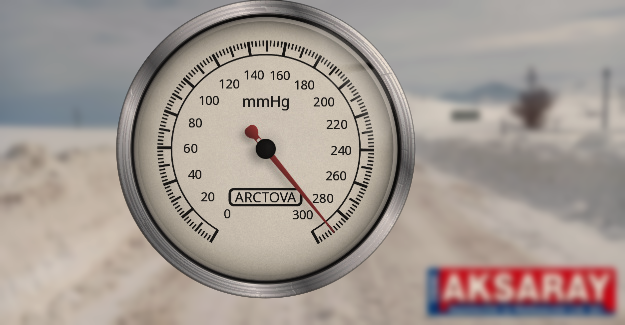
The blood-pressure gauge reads 290 mmHg
